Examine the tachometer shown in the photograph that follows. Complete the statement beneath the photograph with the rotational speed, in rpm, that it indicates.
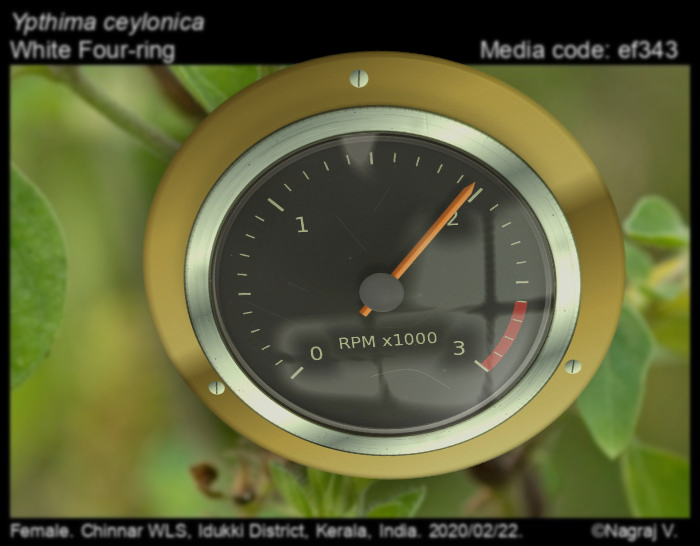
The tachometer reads 1950 rpm
